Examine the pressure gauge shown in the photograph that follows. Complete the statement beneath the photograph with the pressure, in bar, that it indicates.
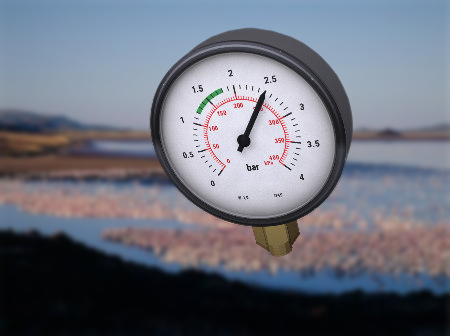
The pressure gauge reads 2.5 bar
